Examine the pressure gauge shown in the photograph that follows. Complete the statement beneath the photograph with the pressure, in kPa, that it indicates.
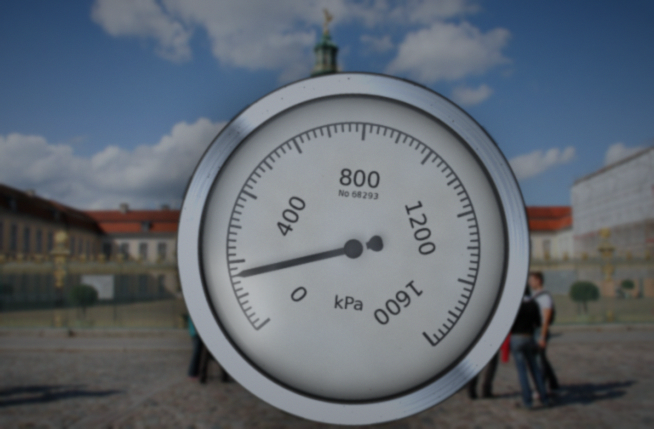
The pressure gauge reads 160 kPa
